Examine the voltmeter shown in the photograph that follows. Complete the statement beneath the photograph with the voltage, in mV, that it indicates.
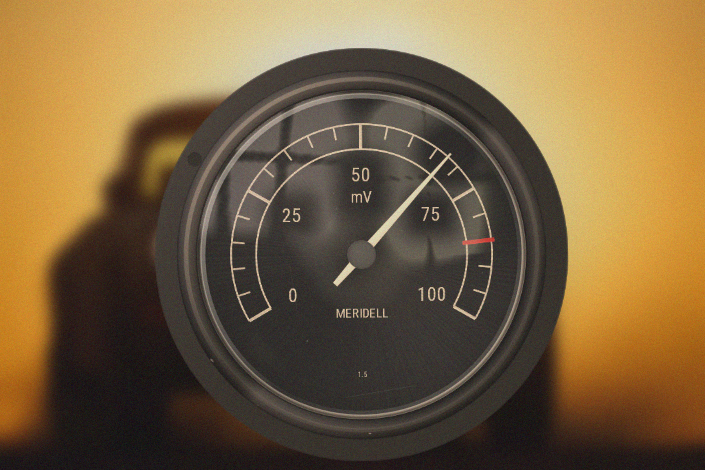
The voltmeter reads 67.5 mV
